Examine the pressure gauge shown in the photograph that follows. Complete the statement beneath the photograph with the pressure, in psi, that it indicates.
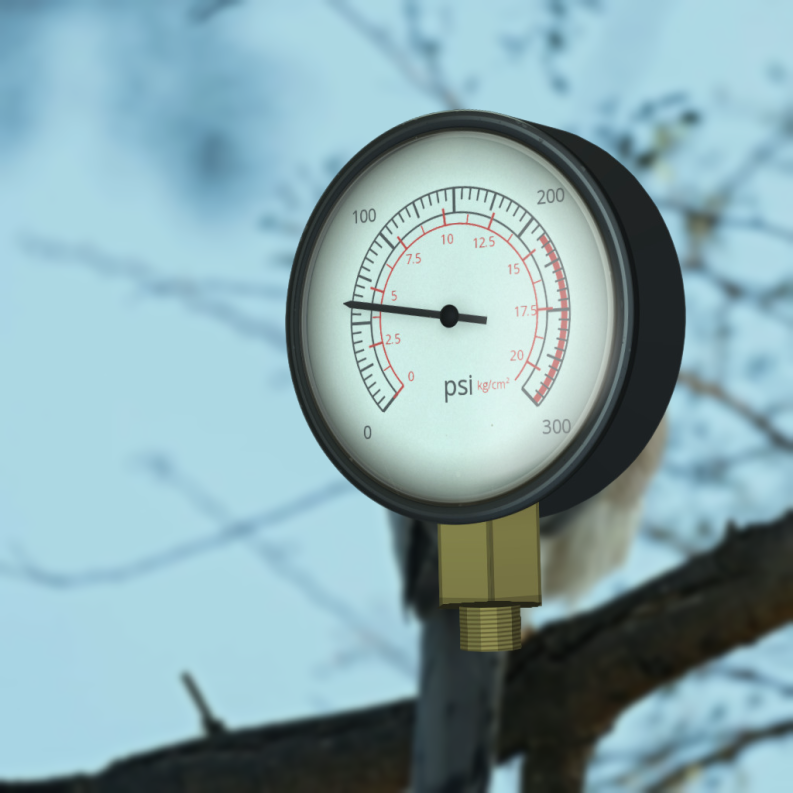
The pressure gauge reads 60 psi
